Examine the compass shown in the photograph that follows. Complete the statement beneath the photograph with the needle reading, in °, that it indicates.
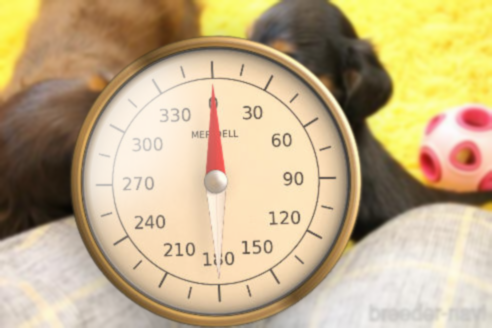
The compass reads 0 °
